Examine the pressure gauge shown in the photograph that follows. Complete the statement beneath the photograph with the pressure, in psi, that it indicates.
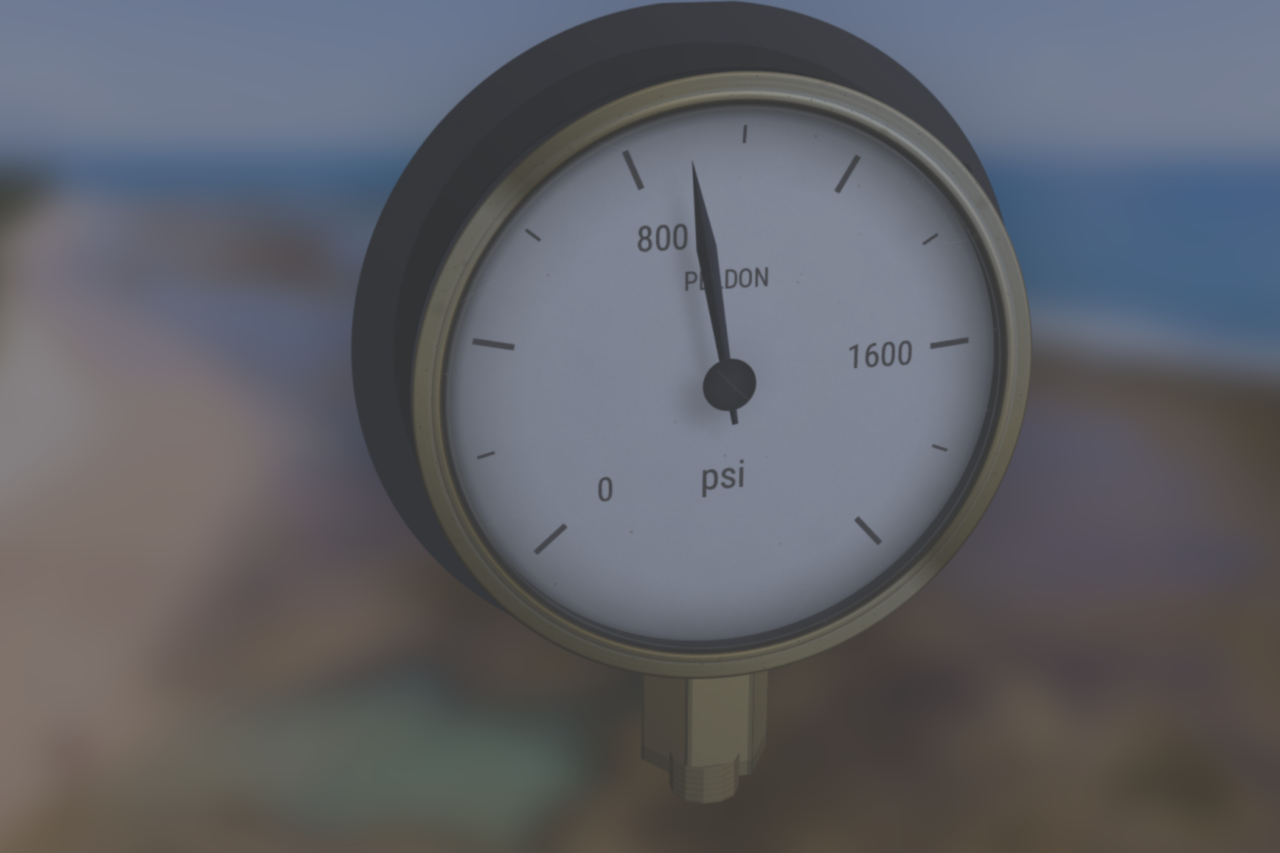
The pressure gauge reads 900 psi
